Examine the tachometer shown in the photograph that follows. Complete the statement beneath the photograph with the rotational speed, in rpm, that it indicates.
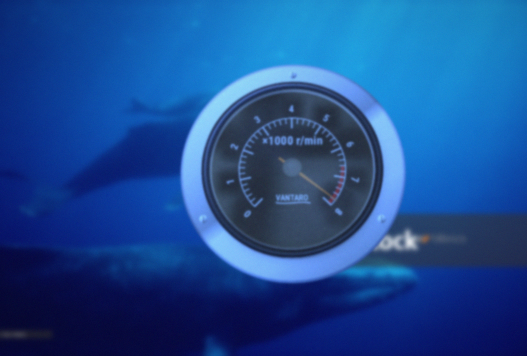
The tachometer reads 7800 rpm
